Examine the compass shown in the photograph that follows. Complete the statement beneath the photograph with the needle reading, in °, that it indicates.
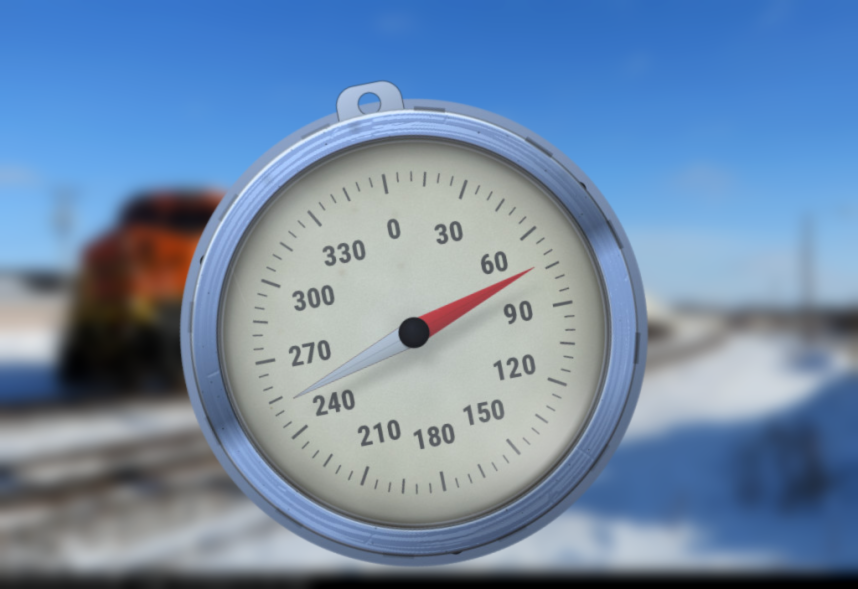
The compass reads 72.5 °
